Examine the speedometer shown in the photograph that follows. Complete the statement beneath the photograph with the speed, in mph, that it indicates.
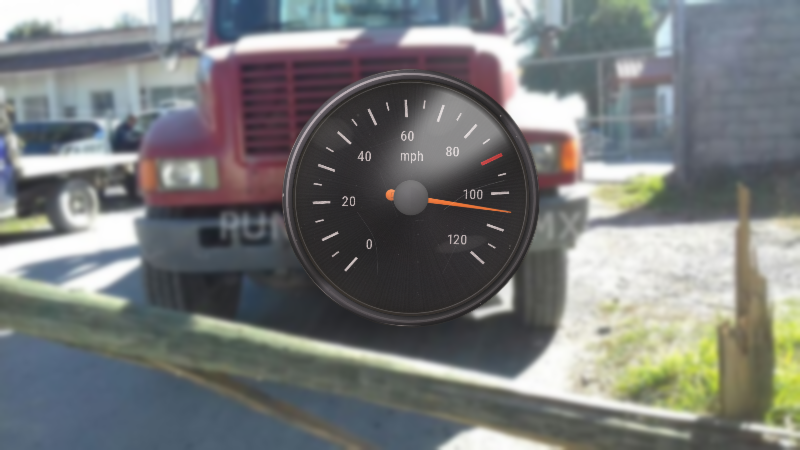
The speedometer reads 105 mph
